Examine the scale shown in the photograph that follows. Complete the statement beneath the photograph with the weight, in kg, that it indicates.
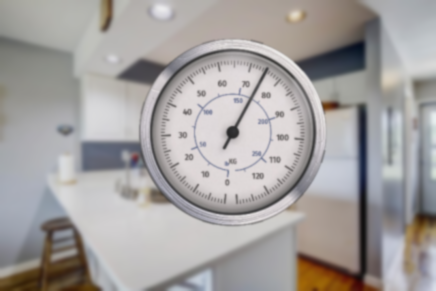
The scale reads 75 kg
